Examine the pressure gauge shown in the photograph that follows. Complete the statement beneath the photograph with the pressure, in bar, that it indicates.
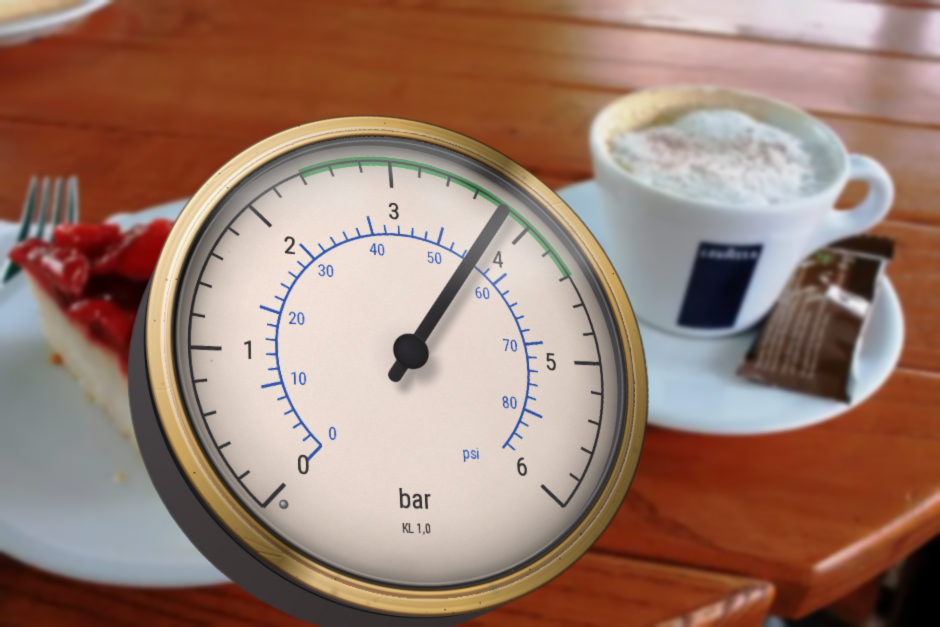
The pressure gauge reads 3.8 bar
